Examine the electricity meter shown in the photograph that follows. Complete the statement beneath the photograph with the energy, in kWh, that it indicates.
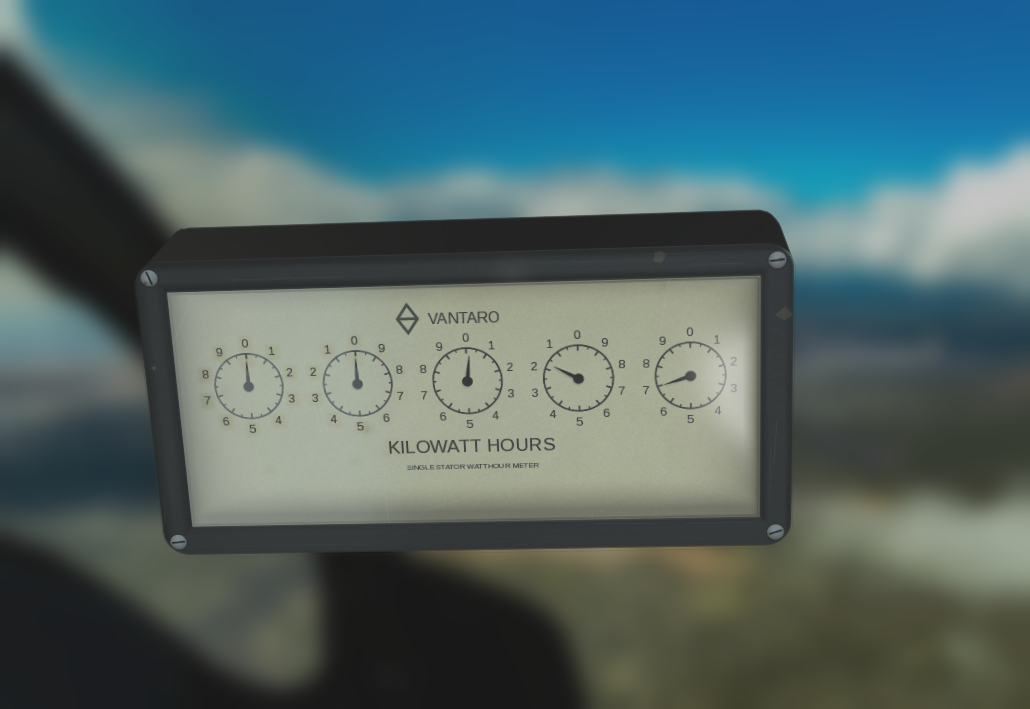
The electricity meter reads 17 kWh
